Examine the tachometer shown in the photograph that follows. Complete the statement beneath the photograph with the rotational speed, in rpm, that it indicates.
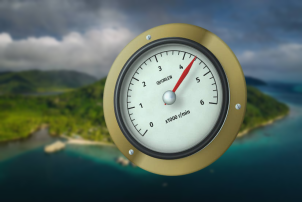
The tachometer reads 4400 rpm
